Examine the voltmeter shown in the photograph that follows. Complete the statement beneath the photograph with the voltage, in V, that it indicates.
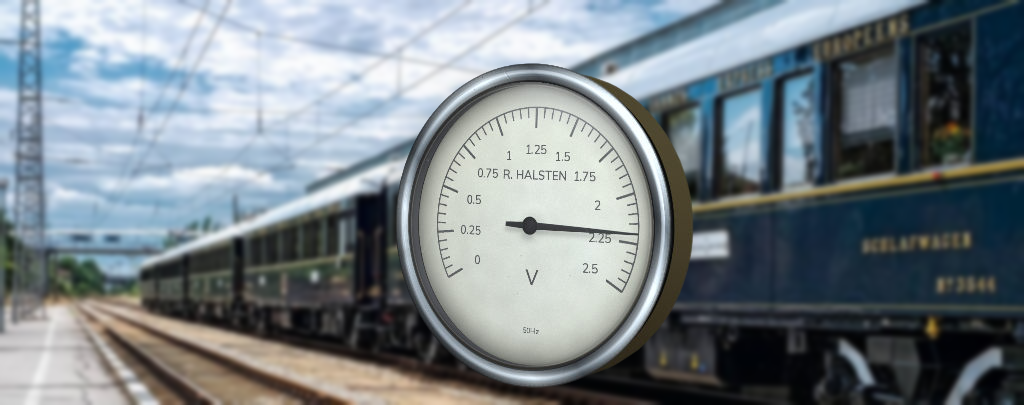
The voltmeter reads 2.2 V
